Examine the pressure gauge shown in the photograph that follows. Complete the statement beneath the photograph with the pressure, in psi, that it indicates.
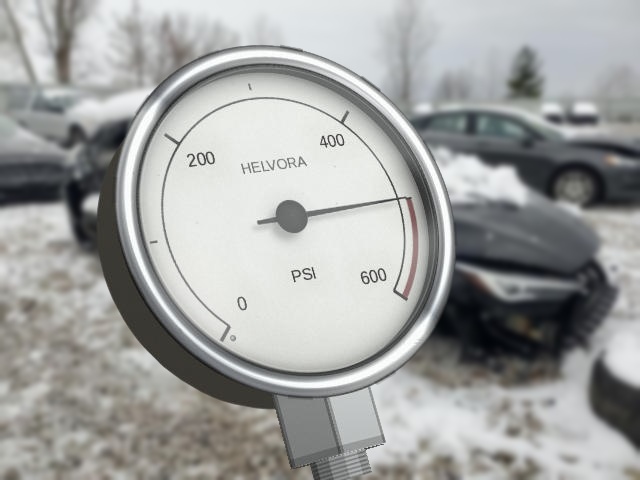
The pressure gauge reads 500 psi
